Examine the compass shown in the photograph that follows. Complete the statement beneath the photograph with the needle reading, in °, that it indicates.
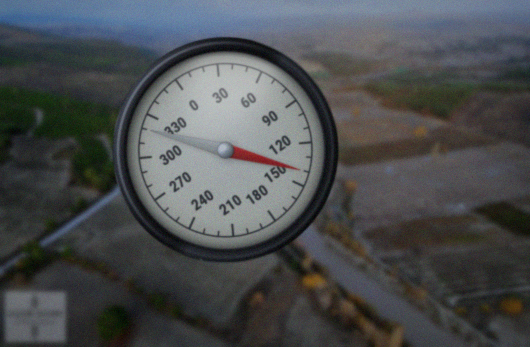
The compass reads 140 °
